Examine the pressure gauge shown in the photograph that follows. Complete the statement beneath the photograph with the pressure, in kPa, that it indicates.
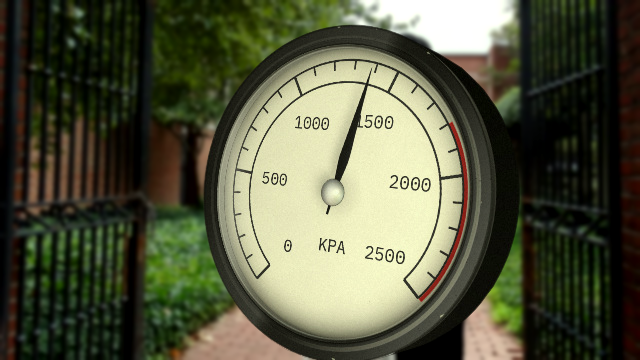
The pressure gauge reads 1400 kPa
